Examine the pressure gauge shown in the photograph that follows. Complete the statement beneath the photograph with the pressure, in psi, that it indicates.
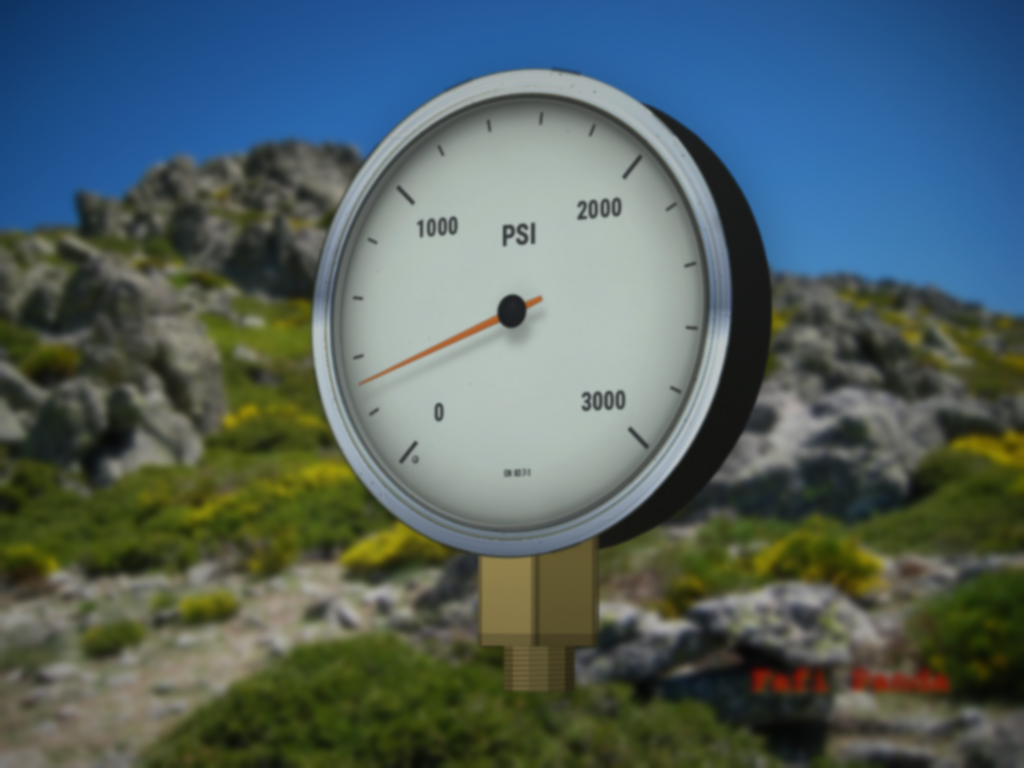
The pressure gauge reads 300 psi
